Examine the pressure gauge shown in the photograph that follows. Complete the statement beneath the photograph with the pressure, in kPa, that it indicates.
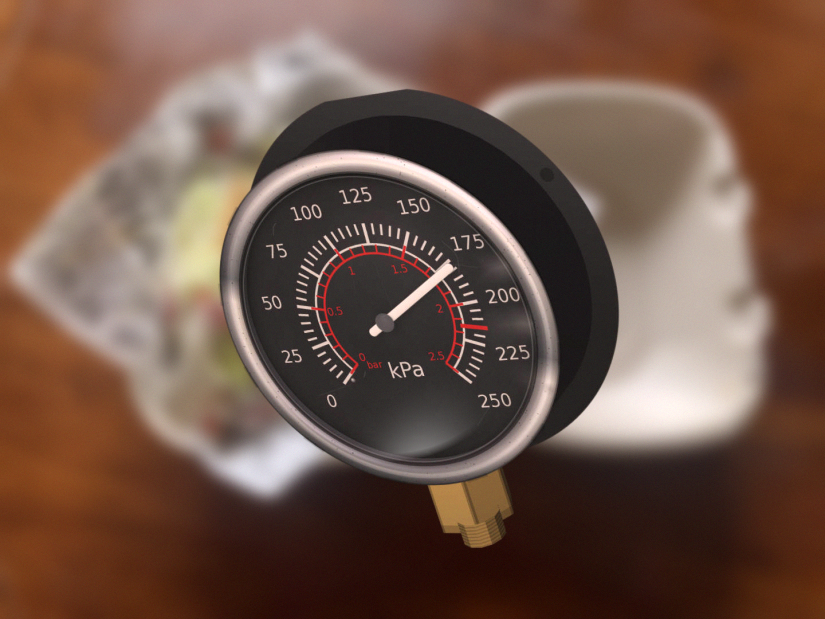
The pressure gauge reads 177.5 kPa
